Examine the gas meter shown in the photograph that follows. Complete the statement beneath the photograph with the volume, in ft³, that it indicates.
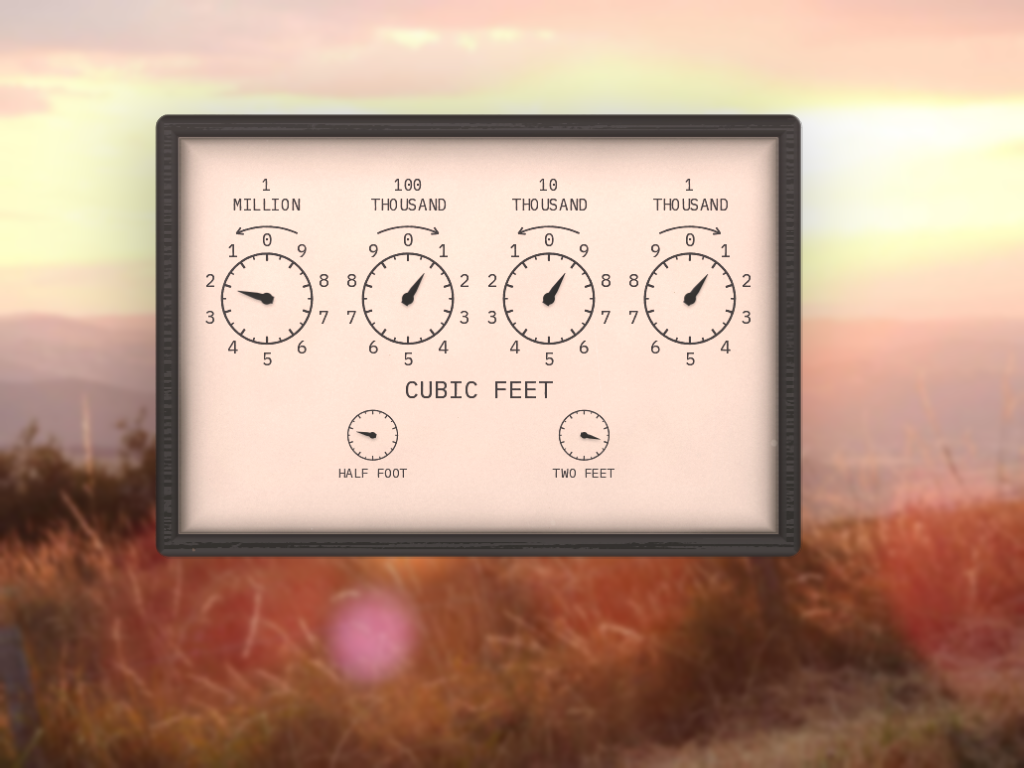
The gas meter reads 209100 ft³
